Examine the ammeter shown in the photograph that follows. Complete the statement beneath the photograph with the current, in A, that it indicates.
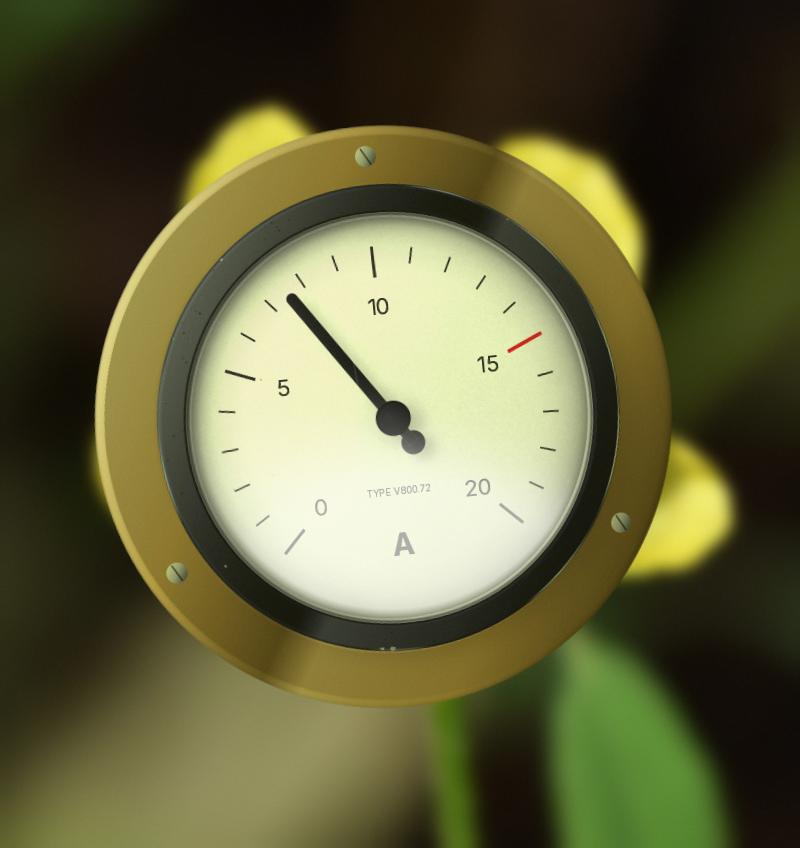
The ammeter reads 7.5 A
